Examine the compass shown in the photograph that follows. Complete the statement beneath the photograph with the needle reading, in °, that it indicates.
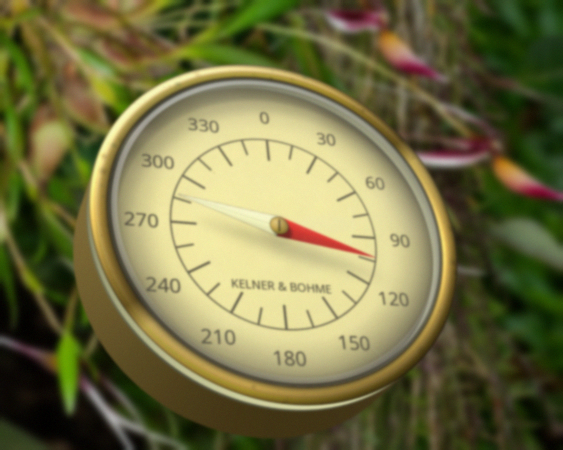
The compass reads 105 °
